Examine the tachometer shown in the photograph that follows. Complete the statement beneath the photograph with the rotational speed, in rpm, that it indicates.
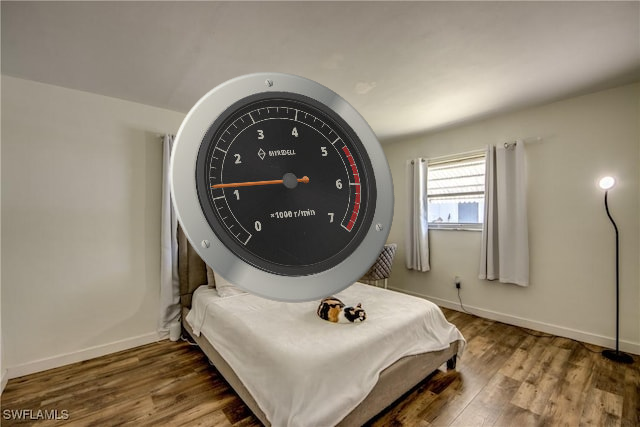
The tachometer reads 1200 rpm
